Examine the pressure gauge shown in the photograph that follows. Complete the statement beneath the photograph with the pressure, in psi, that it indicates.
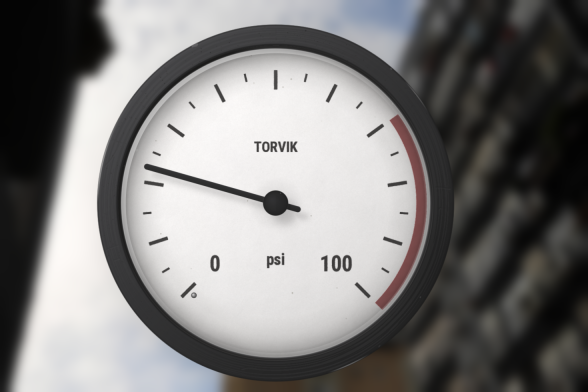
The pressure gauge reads 22.5 psi
